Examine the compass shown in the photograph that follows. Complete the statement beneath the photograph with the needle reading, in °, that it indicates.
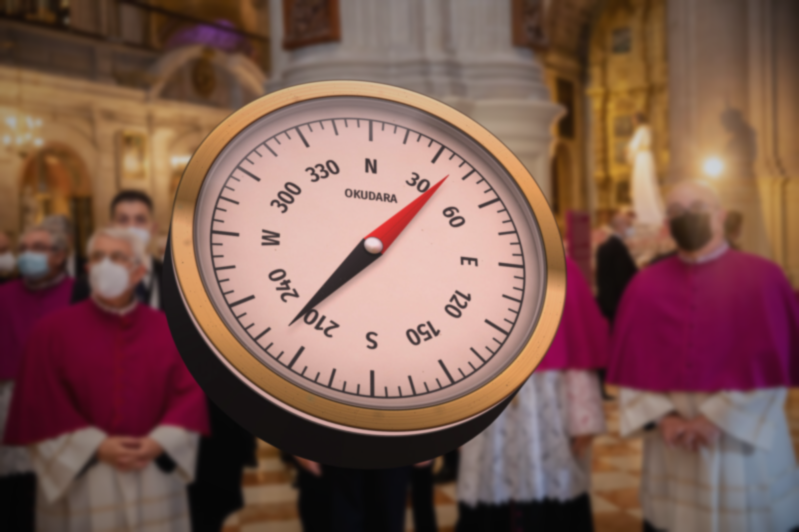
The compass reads 40 °
